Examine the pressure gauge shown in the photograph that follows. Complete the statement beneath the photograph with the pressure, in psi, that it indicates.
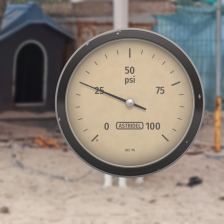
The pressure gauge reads 25 psi
